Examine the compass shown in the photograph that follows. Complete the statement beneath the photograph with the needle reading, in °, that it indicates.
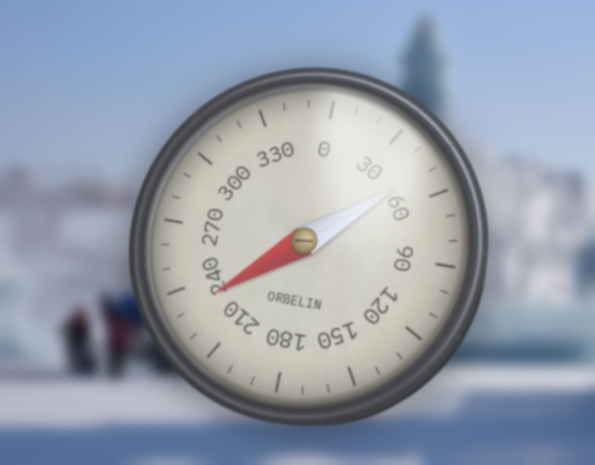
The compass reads 230 °
